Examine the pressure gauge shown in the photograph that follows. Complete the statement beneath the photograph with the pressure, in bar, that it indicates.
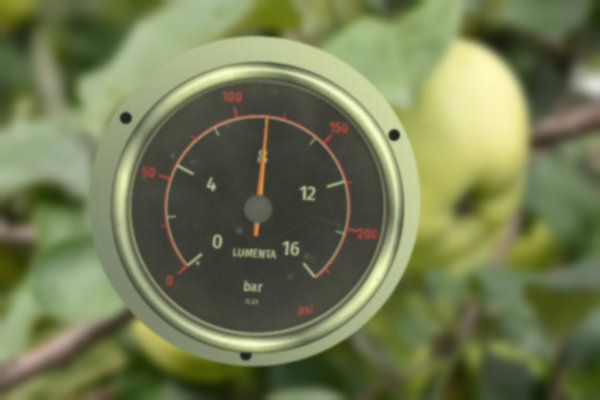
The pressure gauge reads 8 bar
